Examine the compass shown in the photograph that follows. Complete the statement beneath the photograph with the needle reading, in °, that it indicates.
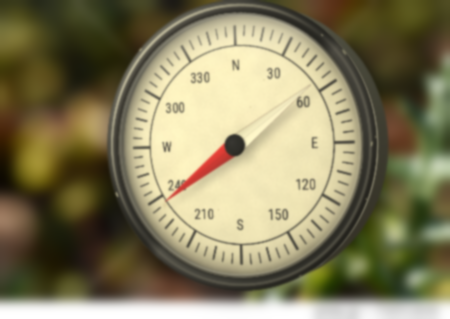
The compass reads 235 °
